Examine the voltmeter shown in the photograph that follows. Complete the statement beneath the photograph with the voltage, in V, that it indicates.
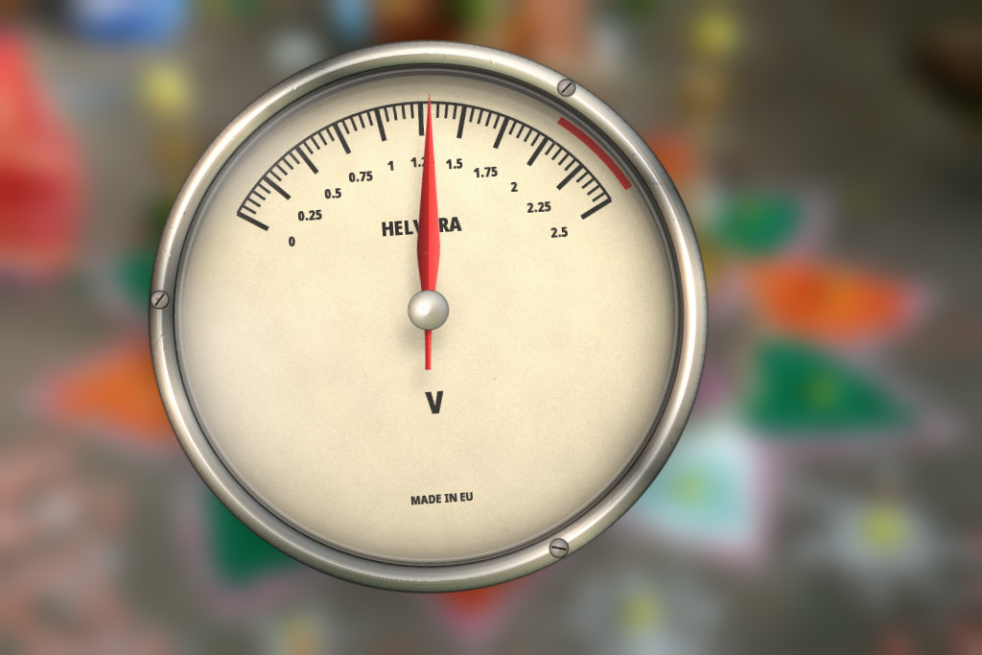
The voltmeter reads 1.3 V
